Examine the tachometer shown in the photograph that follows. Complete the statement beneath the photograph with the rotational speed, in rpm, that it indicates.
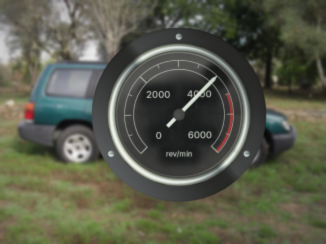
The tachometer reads 4000 rpm
